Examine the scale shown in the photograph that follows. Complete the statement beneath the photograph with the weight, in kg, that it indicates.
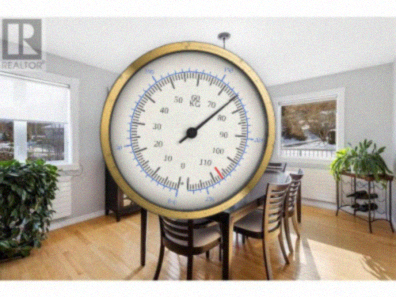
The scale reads 75 kg
